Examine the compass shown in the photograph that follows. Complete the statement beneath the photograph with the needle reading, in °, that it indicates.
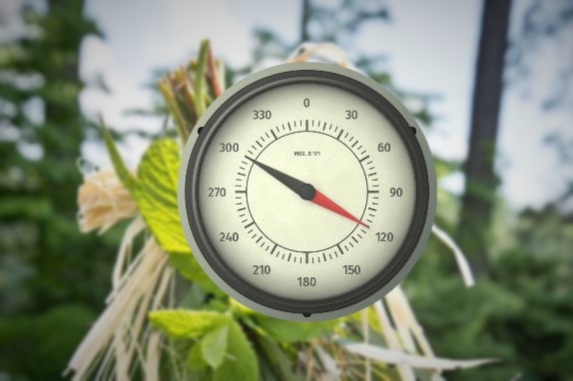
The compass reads 120 °
